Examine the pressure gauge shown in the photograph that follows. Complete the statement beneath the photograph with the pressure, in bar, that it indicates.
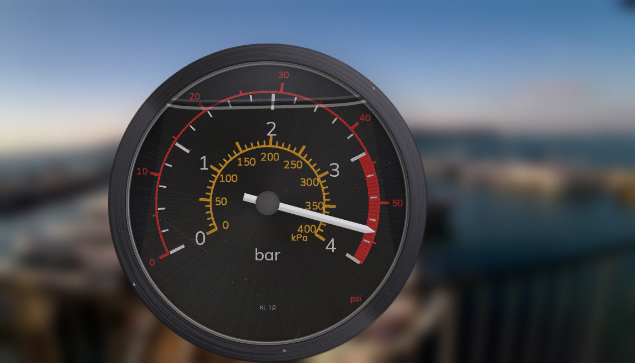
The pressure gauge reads 3.7 bar
